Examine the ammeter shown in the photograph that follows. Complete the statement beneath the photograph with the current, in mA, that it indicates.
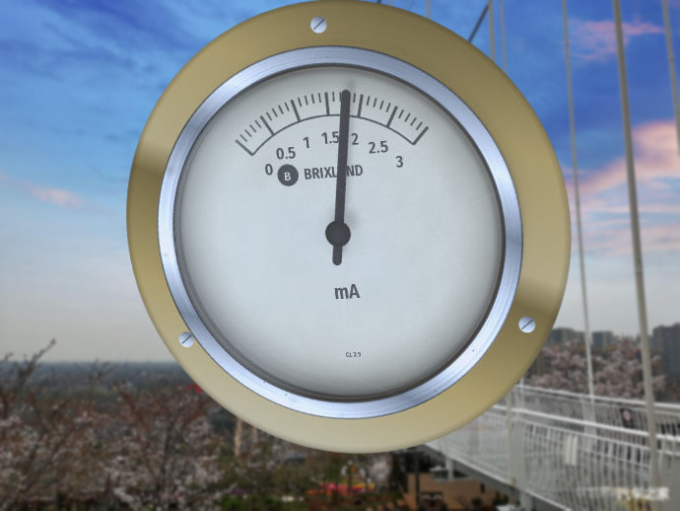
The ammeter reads 1.8 mA
